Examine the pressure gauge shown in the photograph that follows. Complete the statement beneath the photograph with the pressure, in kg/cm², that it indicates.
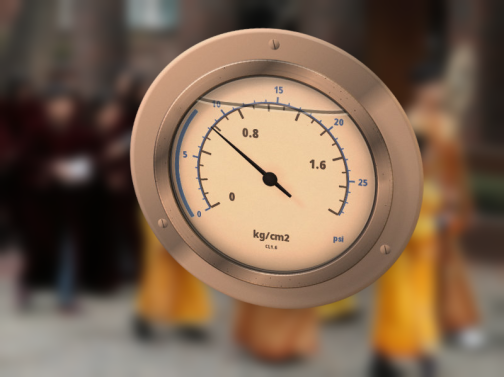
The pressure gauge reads 0.6 kg/cm²
